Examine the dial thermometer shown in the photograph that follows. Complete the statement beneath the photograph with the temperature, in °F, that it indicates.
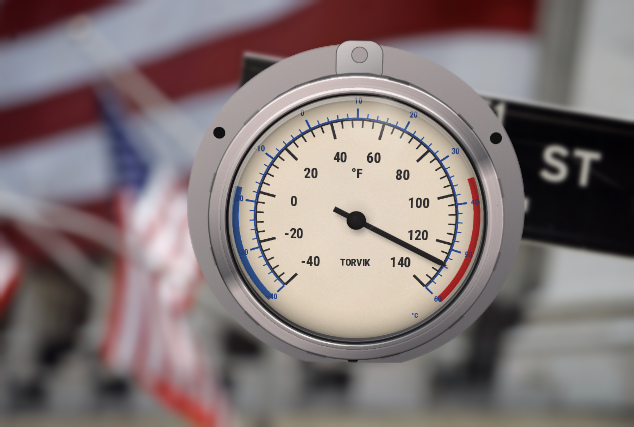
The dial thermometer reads 128 °F
